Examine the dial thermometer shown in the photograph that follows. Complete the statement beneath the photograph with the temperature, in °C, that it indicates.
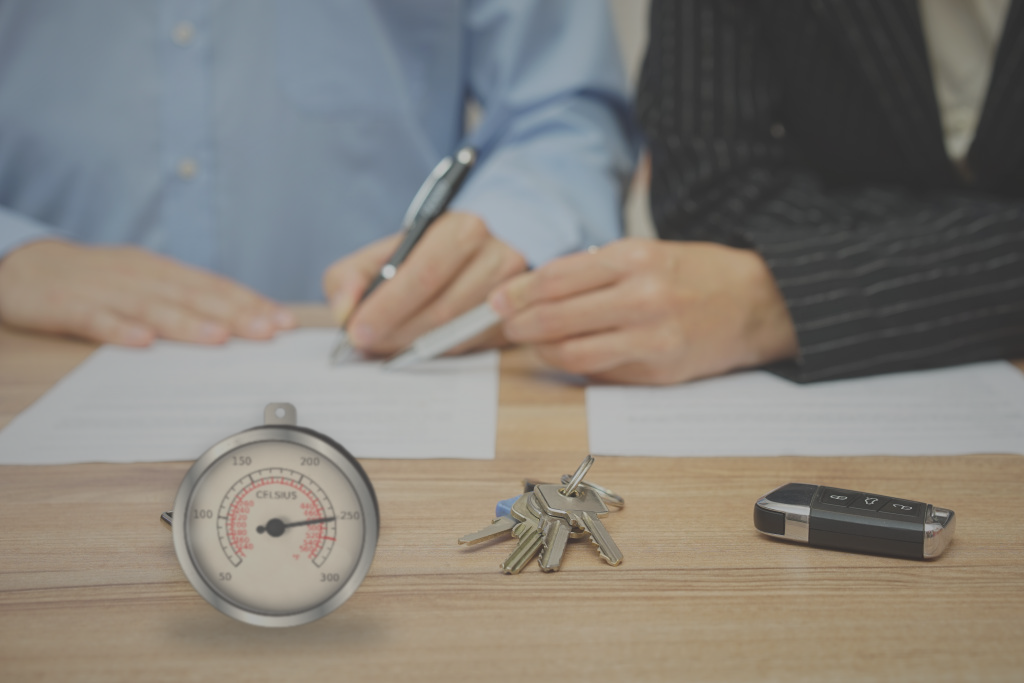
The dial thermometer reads 250 °C
